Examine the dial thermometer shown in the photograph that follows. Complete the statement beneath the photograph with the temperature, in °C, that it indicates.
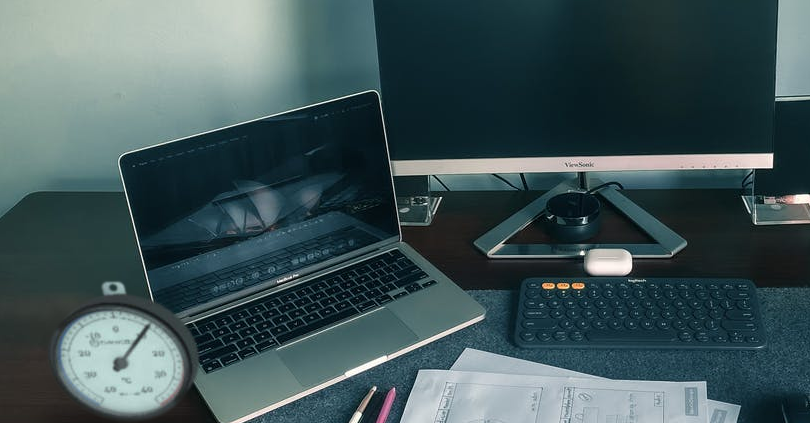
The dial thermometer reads 10 °C
